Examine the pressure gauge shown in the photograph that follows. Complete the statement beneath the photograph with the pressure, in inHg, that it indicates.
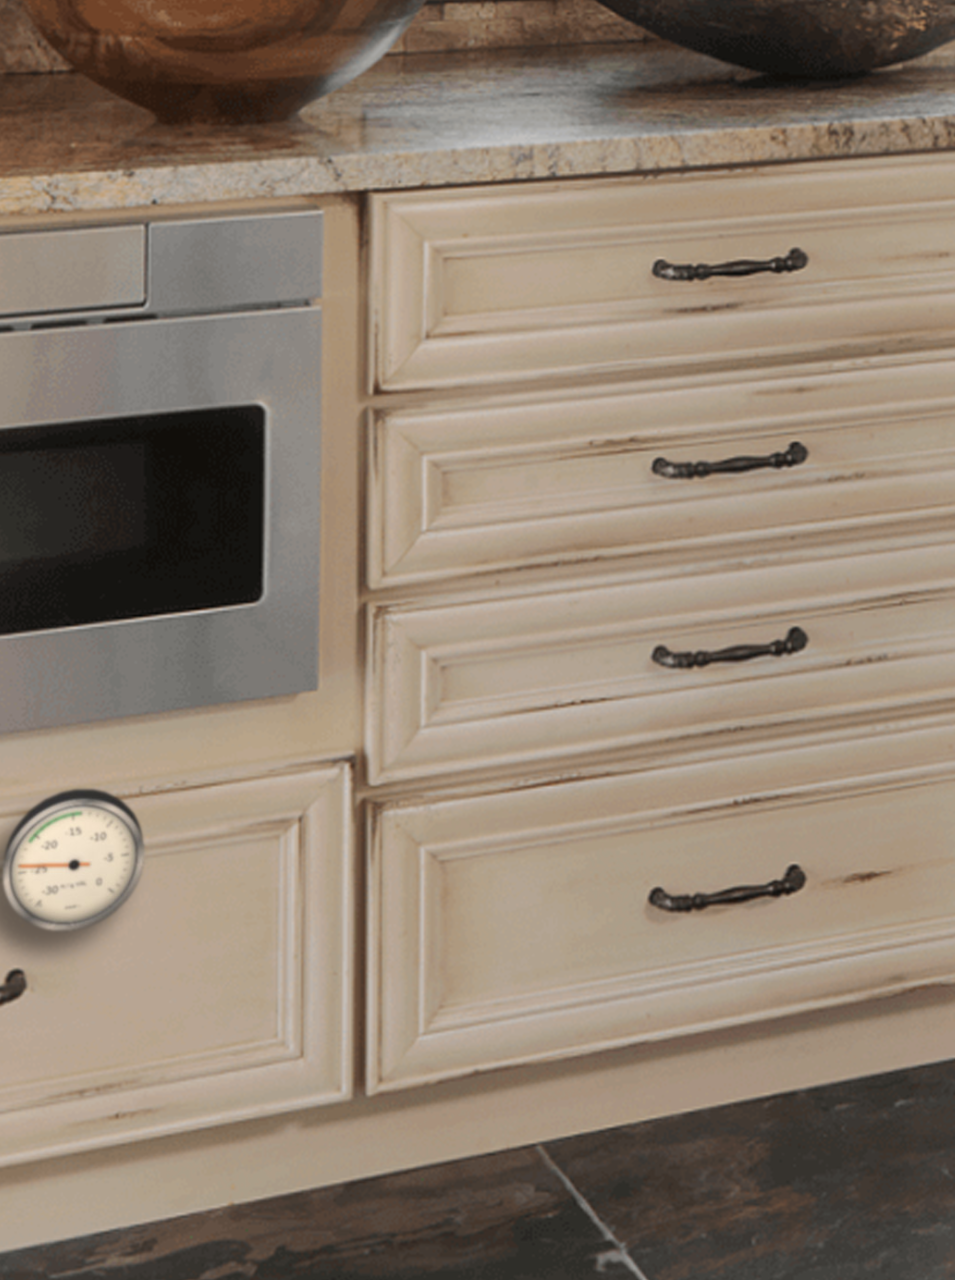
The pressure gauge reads -24 inHg
